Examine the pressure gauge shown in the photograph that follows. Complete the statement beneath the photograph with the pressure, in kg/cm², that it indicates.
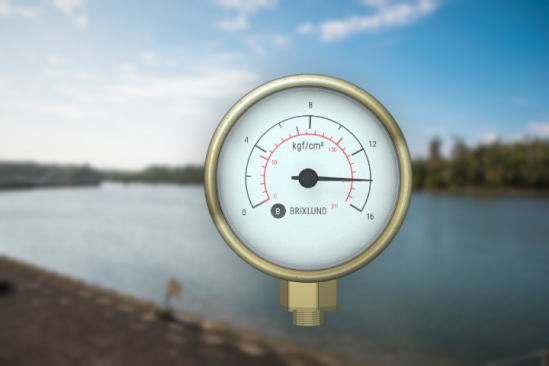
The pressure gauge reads 14 kg/cm²
